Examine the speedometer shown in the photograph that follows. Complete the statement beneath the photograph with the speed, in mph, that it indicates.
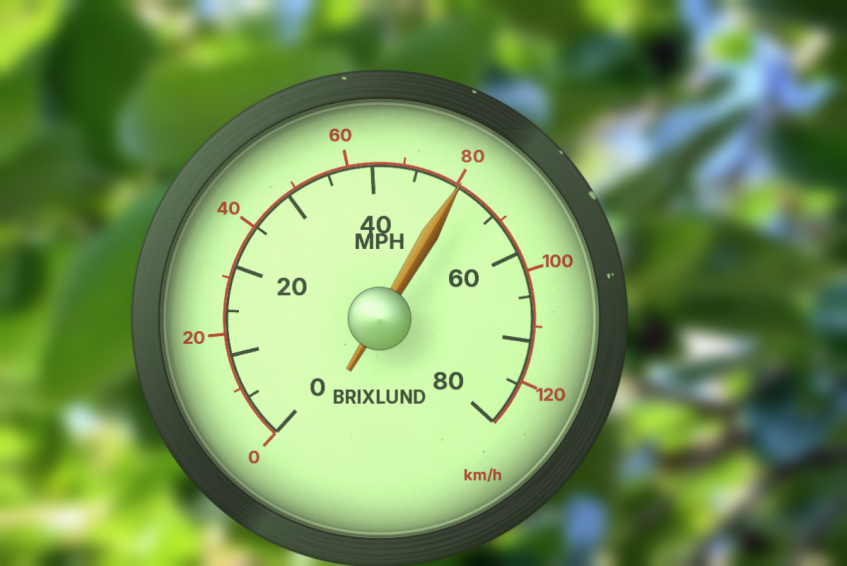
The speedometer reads 50 mph
